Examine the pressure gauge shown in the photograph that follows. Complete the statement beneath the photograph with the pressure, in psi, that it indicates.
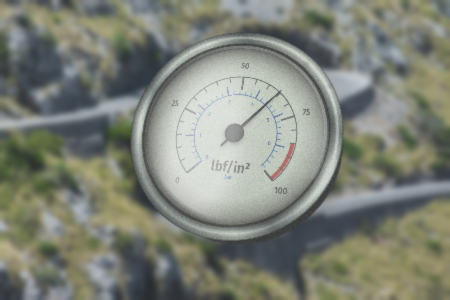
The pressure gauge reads 65 psi
